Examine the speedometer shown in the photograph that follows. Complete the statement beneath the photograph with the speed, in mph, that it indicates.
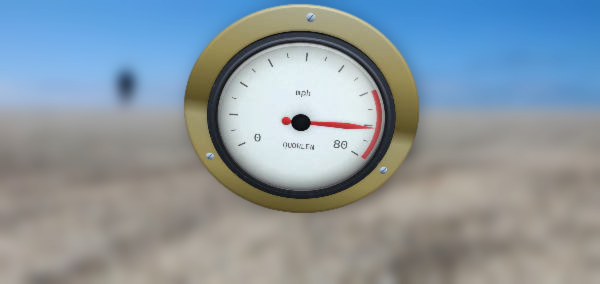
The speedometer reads 70 mph
